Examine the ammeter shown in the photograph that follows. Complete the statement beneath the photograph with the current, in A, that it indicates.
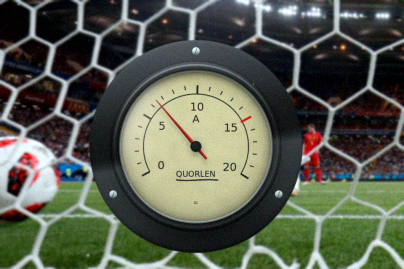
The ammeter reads 6.5 A
